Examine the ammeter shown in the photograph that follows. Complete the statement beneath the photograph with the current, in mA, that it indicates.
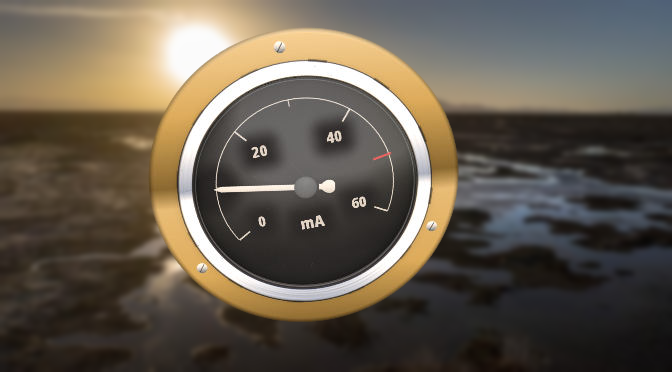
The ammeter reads 10 mA
